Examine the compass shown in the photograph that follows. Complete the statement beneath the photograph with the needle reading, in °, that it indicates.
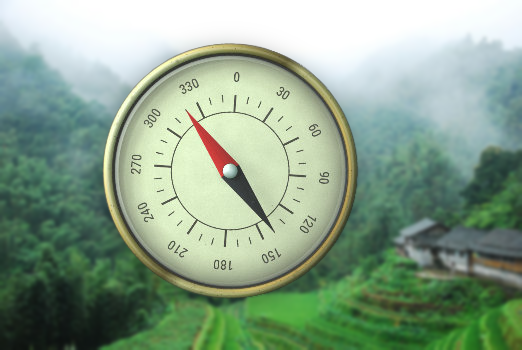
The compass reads 320 °
